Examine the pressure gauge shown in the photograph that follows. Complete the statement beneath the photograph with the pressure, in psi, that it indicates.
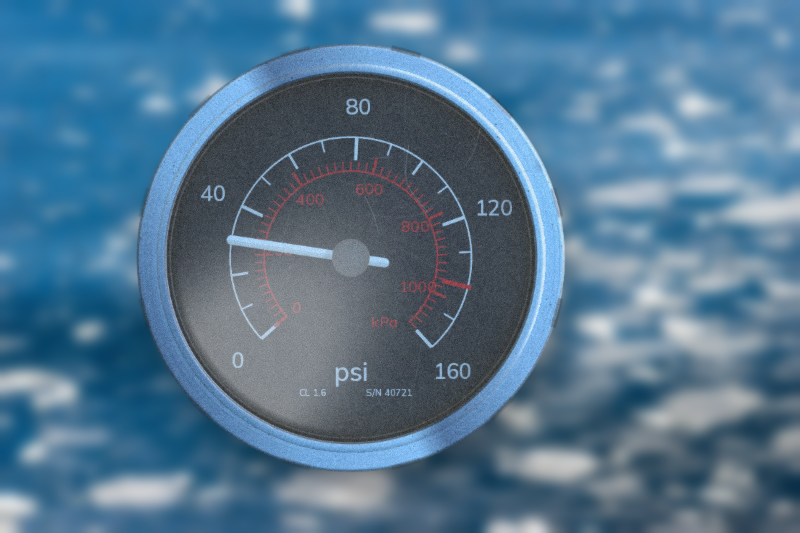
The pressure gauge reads 30 psi
